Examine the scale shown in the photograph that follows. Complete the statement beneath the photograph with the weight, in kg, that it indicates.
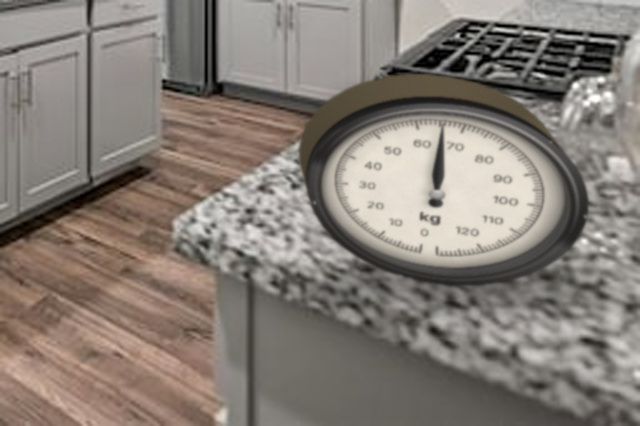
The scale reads 65 kg
